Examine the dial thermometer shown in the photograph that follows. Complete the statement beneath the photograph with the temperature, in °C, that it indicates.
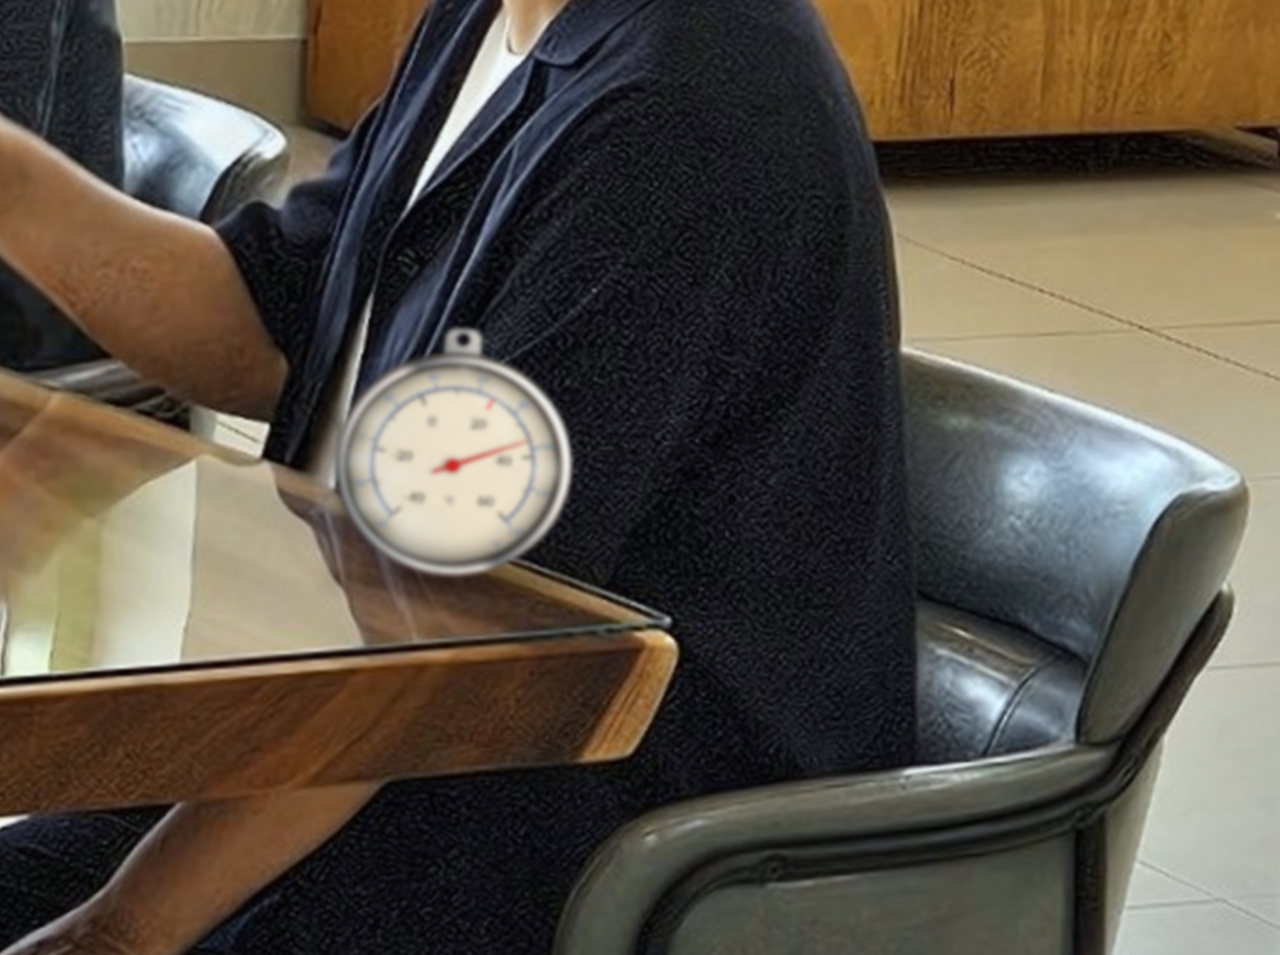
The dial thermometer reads 35 °C
